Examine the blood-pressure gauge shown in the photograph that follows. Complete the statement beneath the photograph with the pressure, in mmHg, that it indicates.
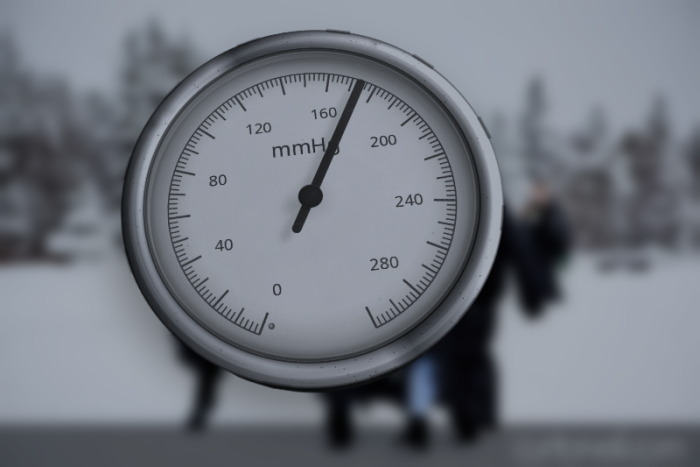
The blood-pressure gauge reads 174 mmHg
